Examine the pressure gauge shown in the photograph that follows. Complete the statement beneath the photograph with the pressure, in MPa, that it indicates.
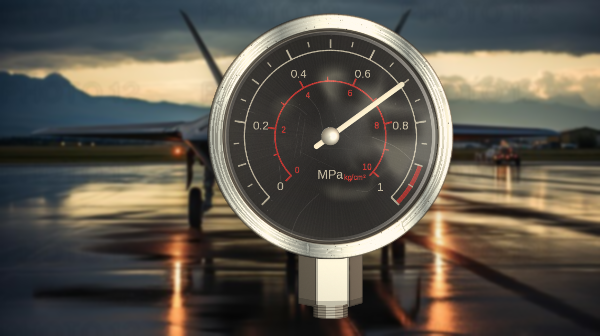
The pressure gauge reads 0.7 MPa
